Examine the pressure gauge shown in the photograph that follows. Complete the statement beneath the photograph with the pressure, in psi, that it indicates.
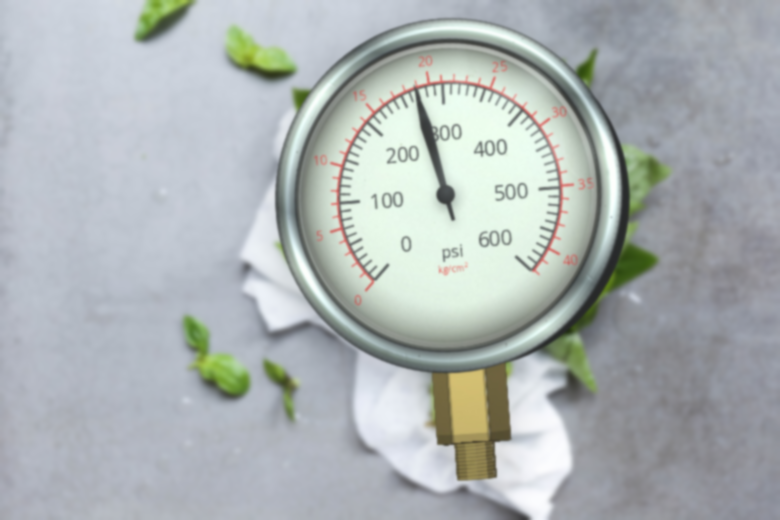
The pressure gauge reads 270 psi
